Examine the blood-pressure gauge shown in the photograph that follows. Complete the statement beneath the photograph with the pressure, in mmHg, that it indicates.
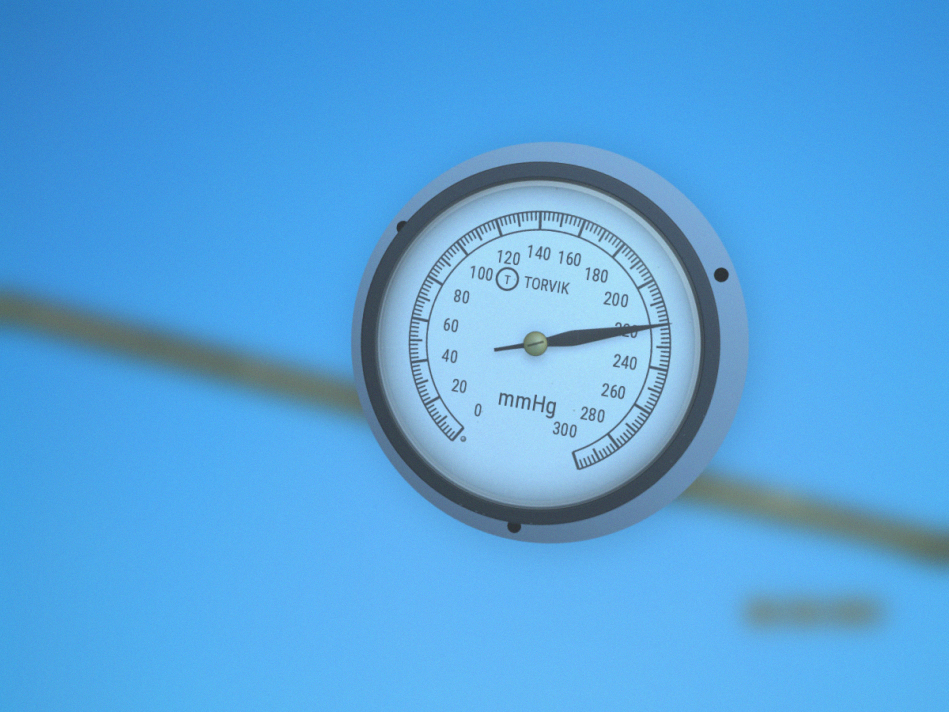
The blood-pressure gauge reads 220 mmHg
